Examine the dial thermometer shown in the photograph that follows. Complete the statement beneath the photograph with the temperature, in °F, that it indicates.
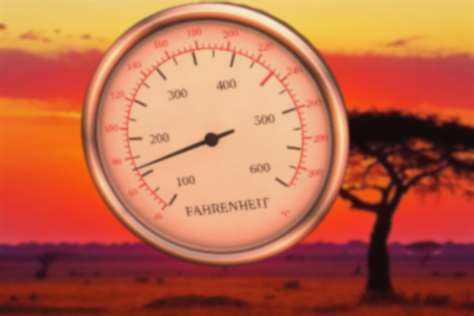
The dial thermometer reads 162.5 °F
